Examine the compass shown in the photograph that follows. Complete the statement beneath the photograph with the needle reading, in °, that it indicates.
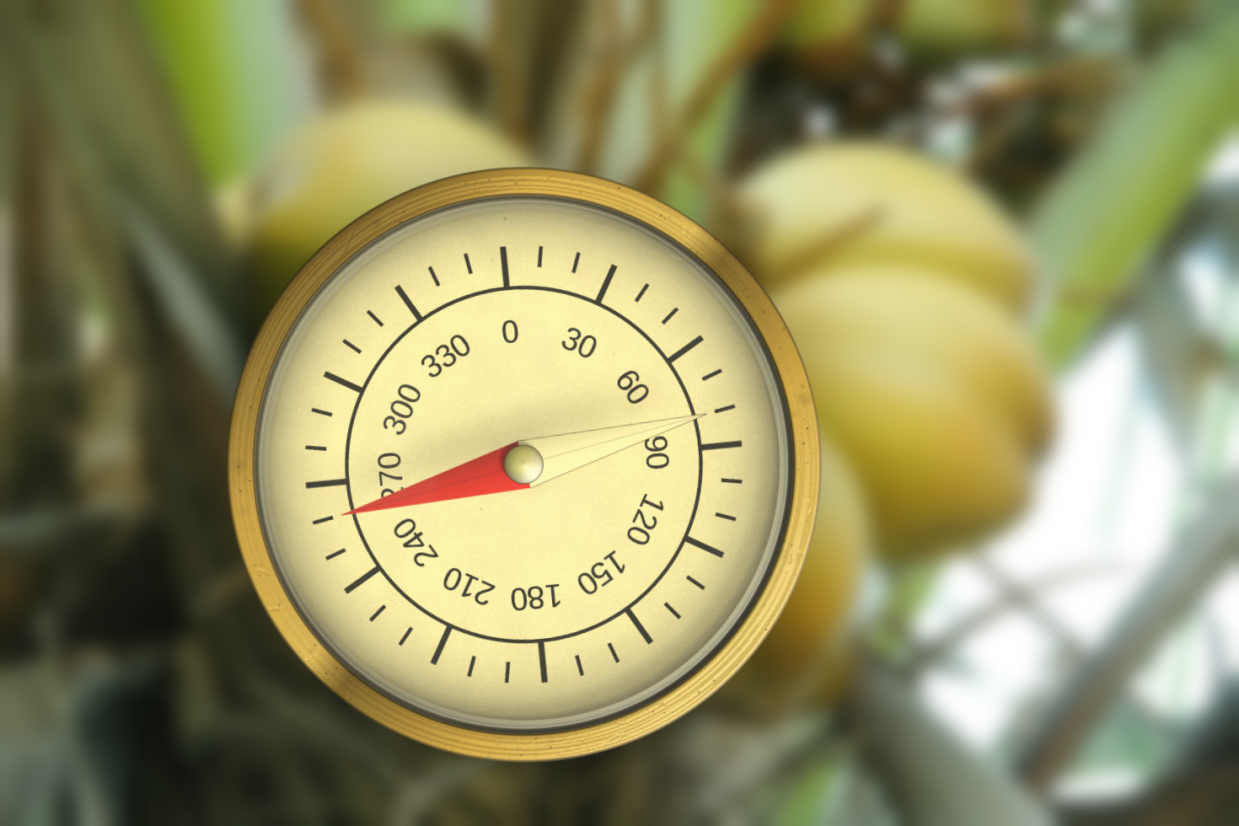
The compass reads 260 °
